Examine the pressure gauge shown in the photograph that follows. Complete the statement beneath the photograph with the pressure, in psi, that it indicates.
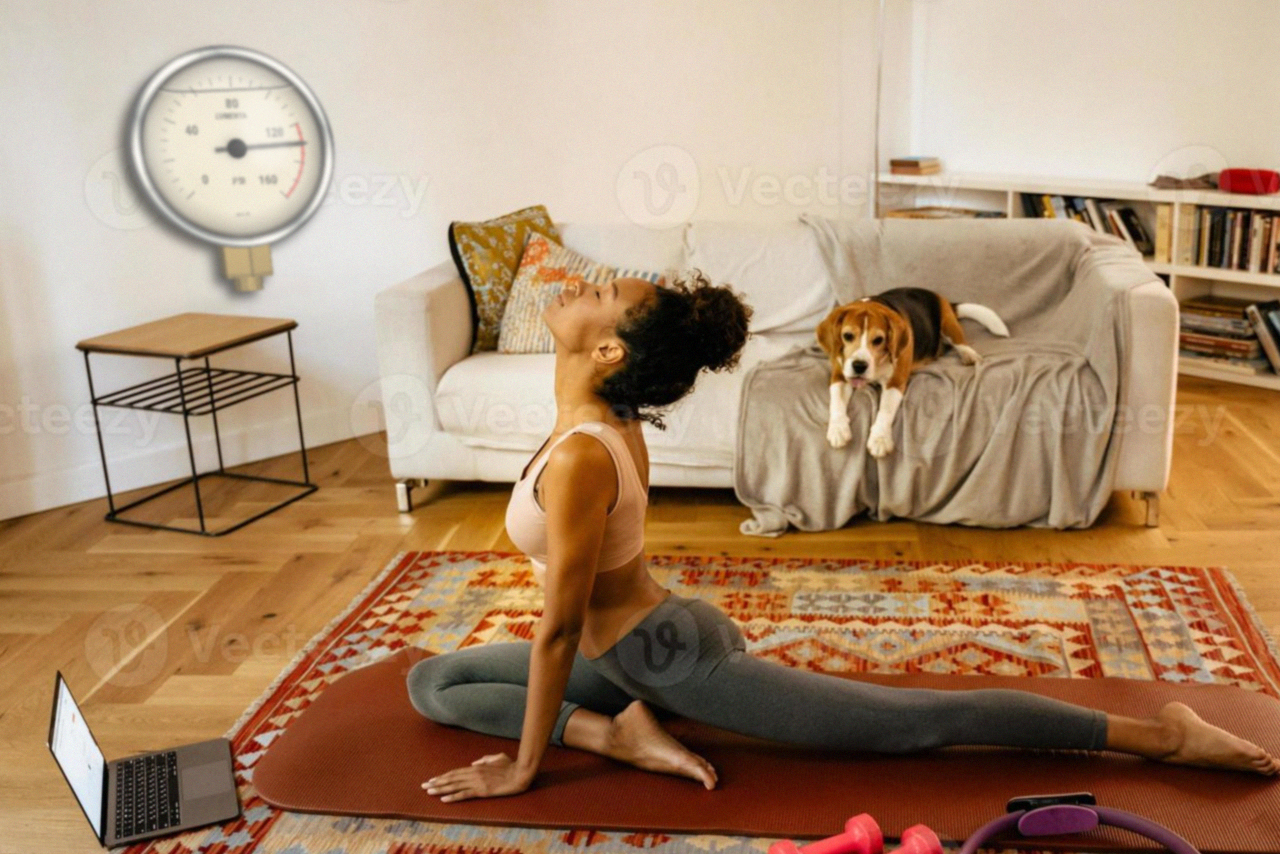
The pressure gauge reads 130 psi
